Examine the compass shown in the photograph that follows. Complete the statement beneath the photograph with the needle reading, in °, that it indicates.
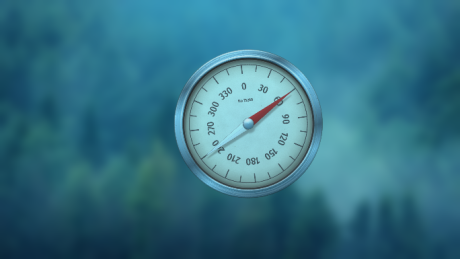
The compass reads 60 °
